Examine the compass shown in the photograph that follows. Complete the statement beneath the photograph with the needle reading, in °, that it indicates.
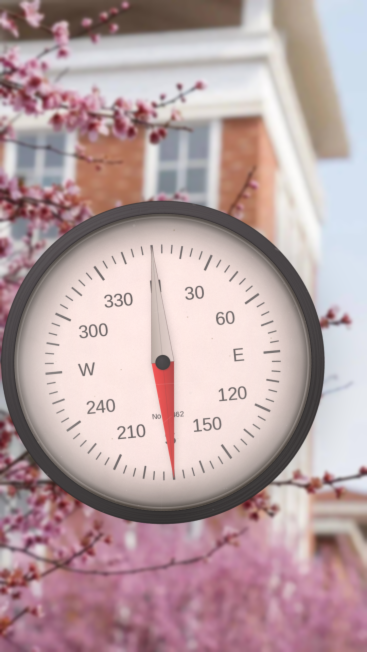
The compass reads 180 °
